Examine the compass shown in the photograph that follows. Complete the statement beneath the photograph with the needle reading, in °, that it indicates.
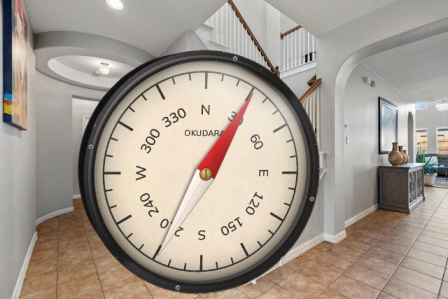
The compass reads 30 °
